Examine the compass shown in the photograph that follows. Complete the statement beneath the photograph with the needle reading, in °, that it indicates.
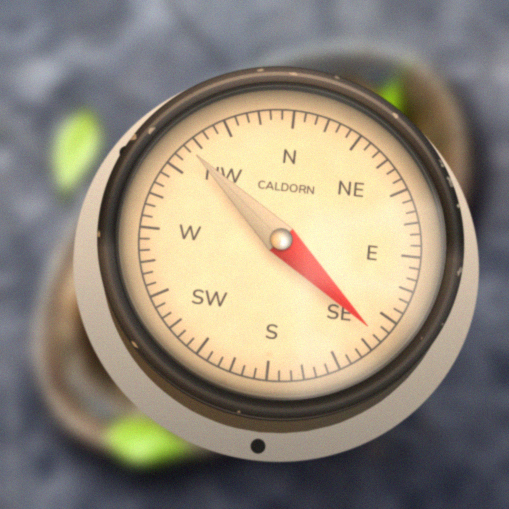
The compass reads 130 °
